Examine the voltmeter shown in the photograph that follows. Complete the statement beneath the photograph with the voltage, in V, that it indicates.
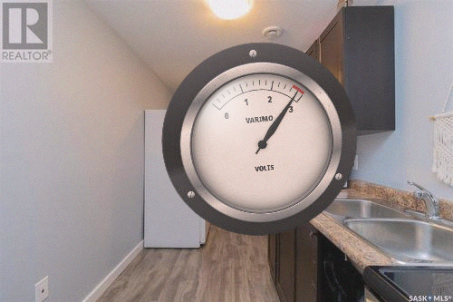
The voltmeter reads 2.8 V
